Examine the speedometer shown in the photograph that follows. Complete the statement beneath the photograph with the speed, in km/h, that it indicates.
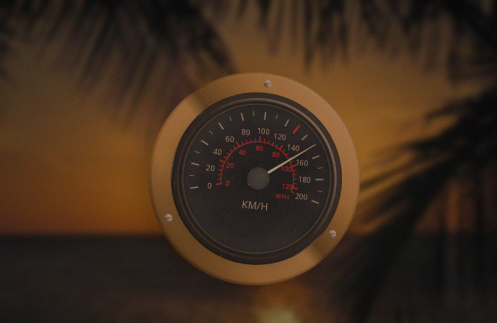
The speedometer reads 150 km/h
